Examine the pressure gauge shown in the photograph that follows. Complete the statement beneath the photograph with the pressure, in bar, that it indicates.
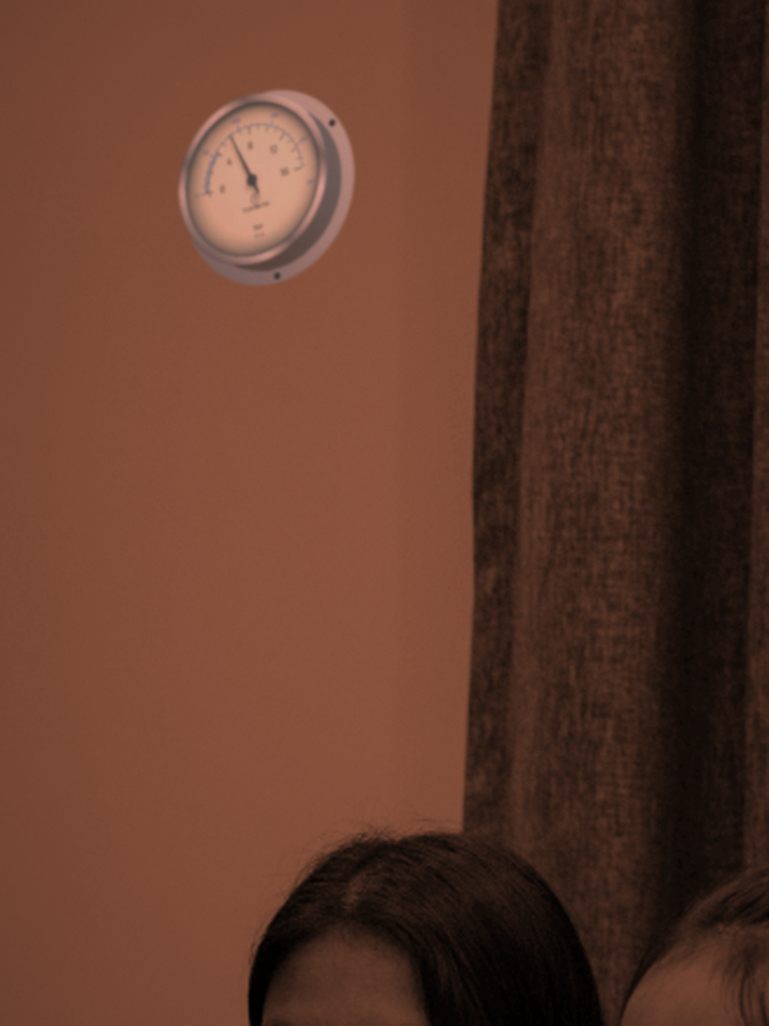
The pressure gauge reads 6 bar
